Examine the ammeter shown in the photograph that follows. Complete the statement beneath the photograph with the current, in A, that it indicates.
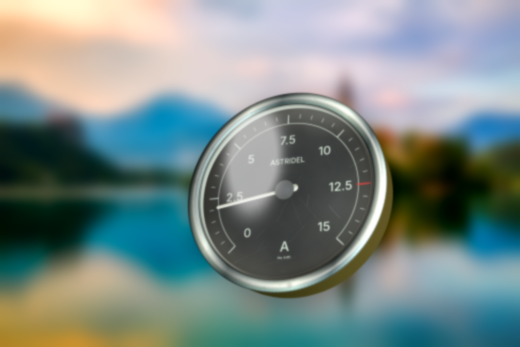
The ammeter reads 2 A
